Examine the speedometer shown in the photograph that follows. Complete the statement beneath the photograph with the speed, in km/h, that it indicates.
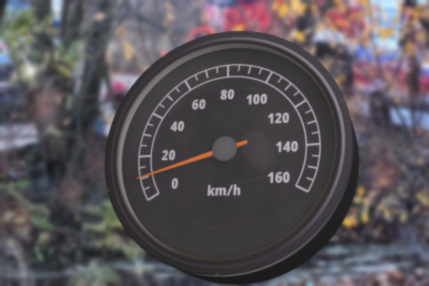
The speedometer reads 10 km/h
